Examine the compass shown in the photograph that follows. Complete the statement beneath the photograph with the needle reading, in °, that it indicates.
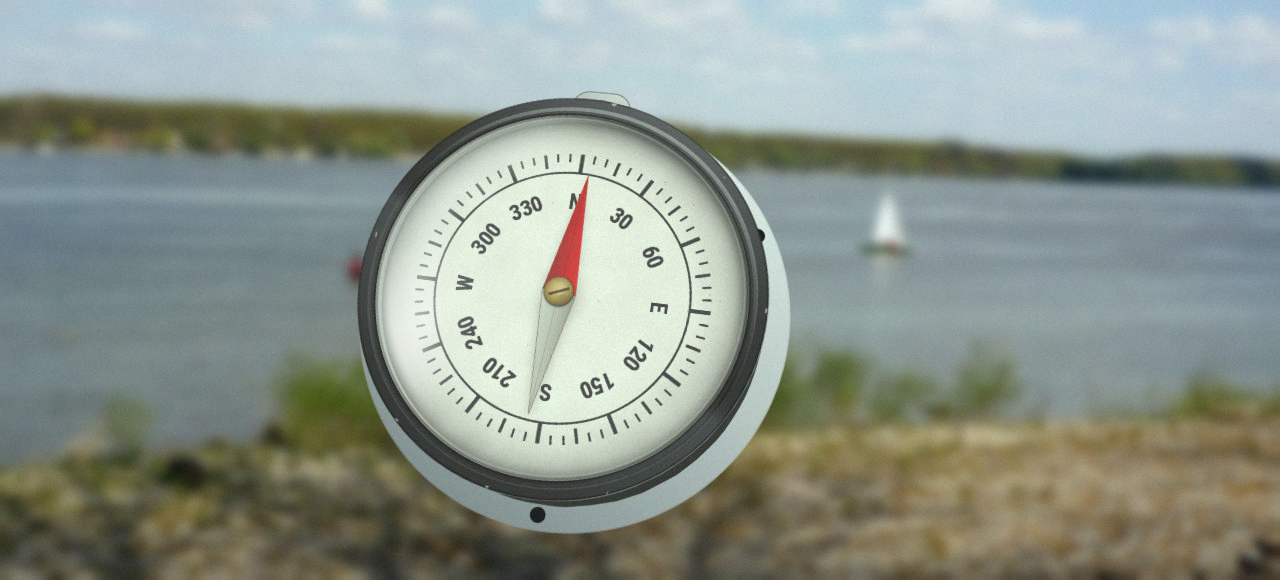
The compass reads 5 °
